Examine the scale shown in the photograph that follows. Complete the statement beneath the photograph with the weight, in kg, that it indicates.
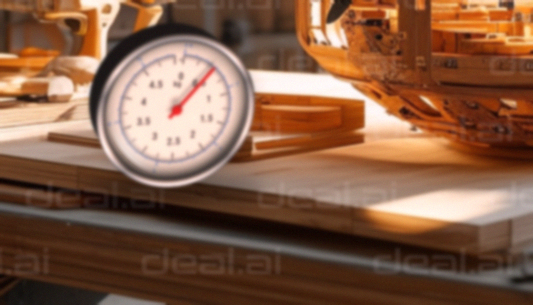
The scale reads 0.5 kg
